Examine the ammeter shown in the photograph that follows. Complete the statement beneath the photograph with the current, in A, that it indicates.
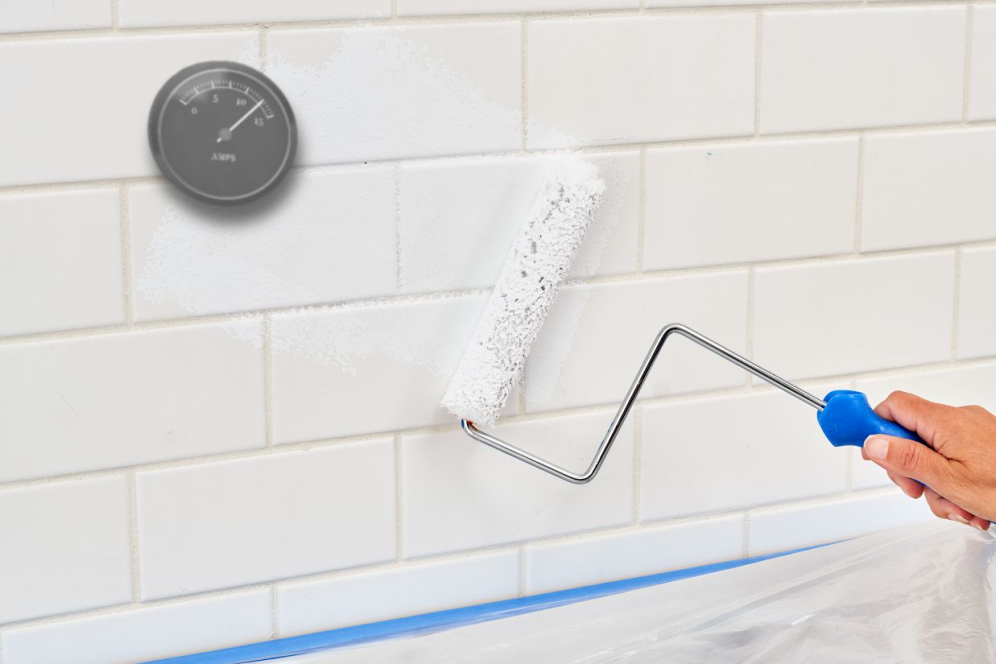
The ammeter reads 12.5 A
